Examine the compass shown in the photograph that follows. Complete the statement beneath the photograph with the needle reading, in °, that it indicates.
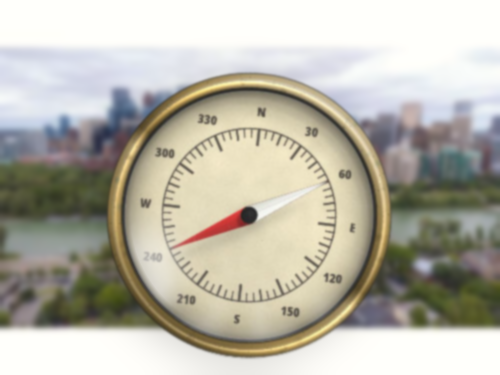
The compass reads 240 °
